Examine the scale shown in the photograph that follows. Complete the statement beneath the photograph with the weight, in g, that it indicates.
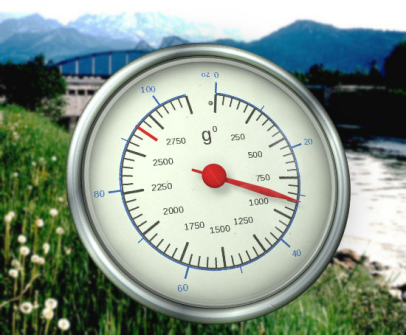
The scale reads 900 g
